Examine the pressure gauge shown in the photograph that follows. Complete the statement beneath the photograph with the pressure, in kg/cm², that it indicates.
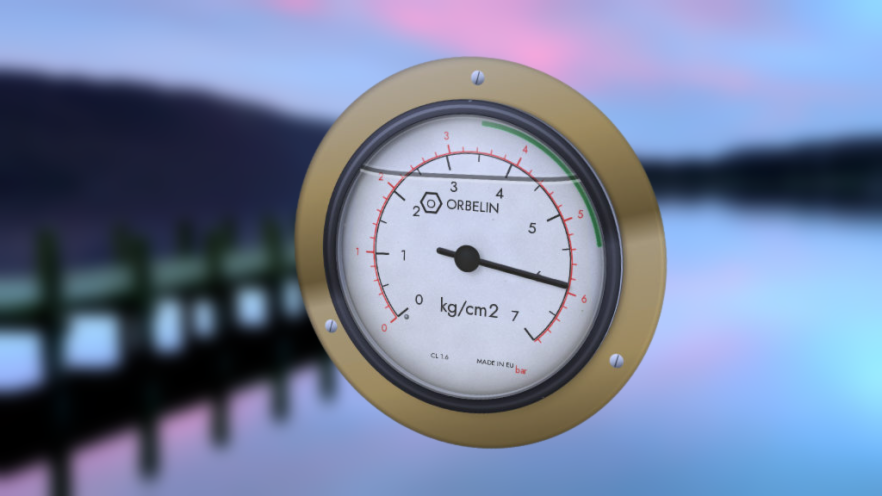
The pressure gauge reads 6 kg/cm²
